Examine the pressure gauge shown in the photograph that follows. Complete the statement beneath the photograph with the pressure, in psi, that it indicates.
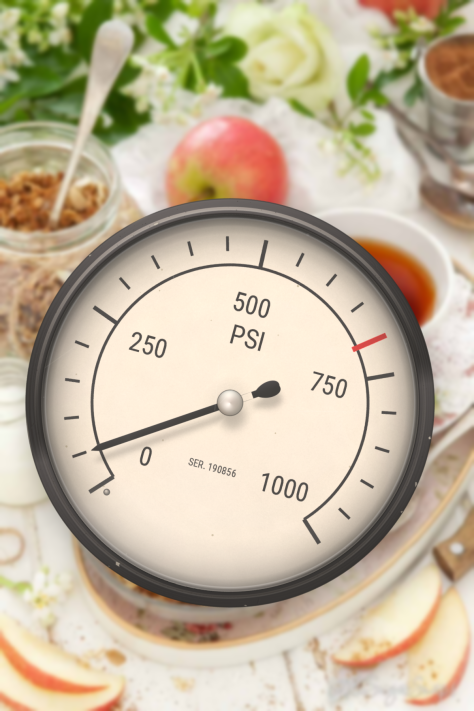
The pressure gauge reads 50 psi
